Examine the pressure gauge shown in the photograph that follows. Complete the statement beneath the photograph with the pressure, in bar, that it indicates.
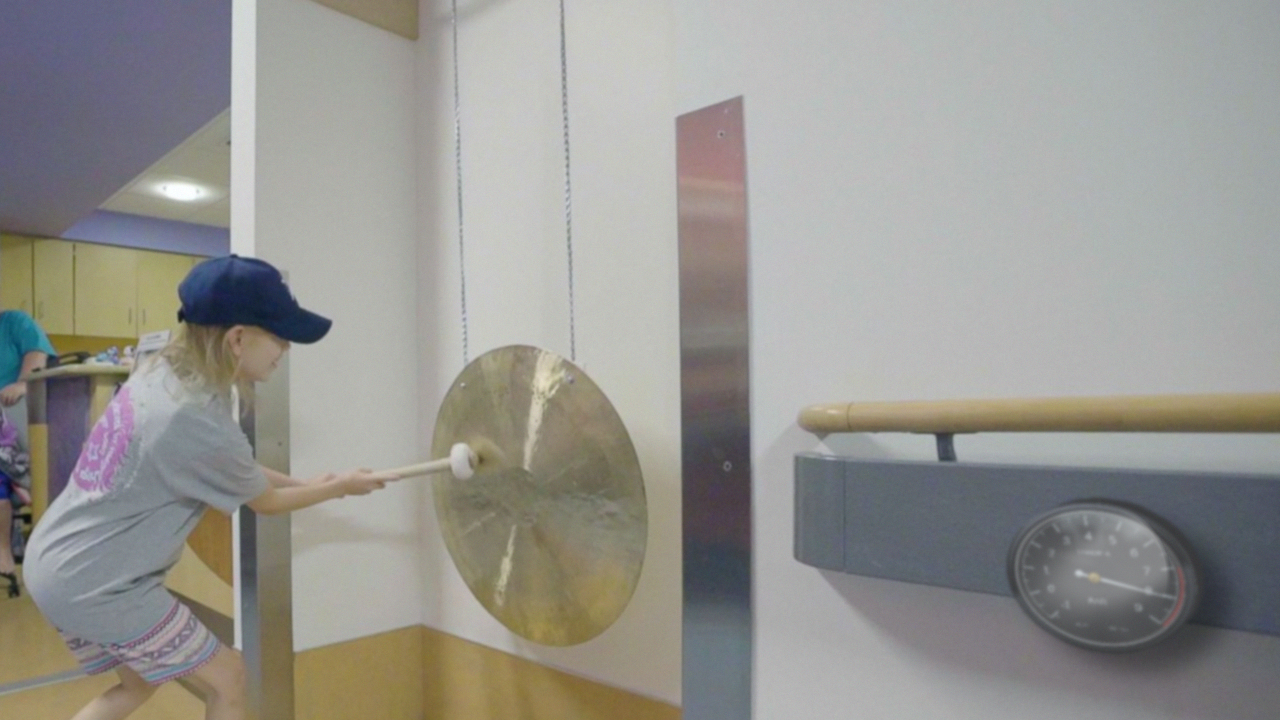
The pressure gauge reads 8 bar
